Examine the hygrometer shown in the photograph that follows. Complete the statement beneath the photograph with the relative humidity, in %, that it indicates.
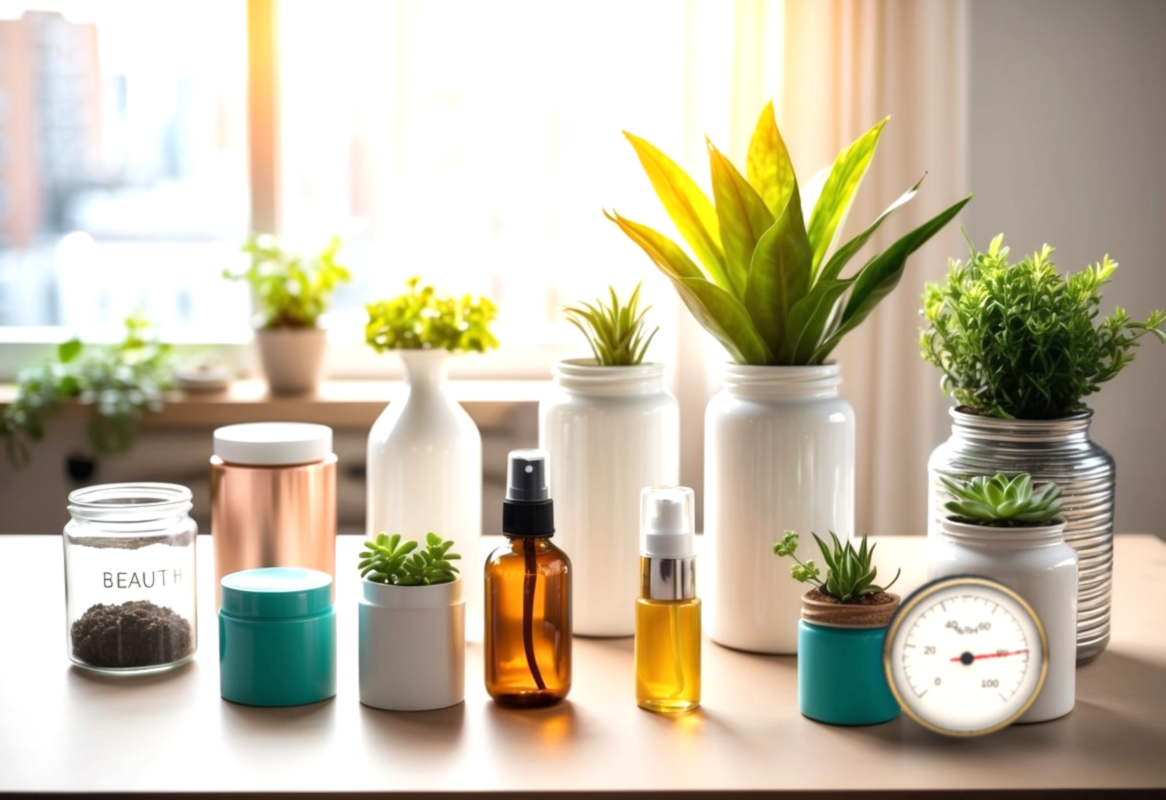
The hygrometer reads 80 %
